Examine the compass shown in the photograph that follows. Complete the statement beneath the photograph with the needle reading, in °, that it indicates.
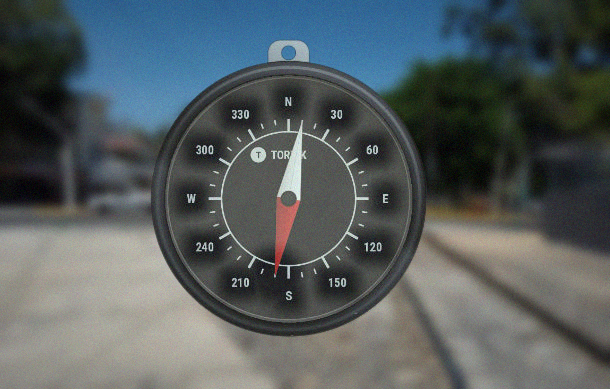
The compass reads 190 °
